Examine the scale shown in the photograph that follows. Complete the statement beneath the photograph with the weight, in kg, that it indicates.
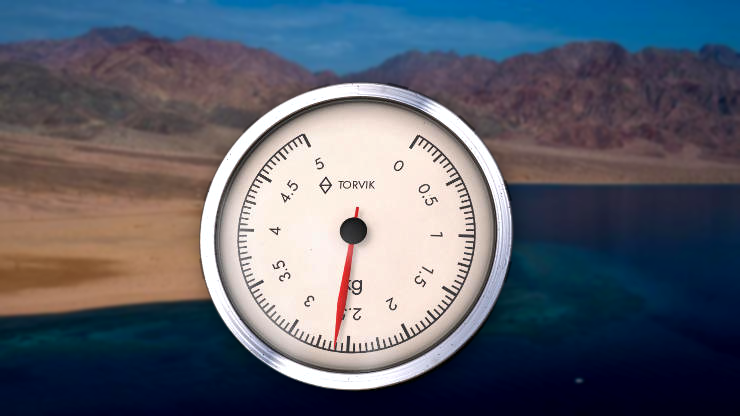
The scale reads 2.6 kg
